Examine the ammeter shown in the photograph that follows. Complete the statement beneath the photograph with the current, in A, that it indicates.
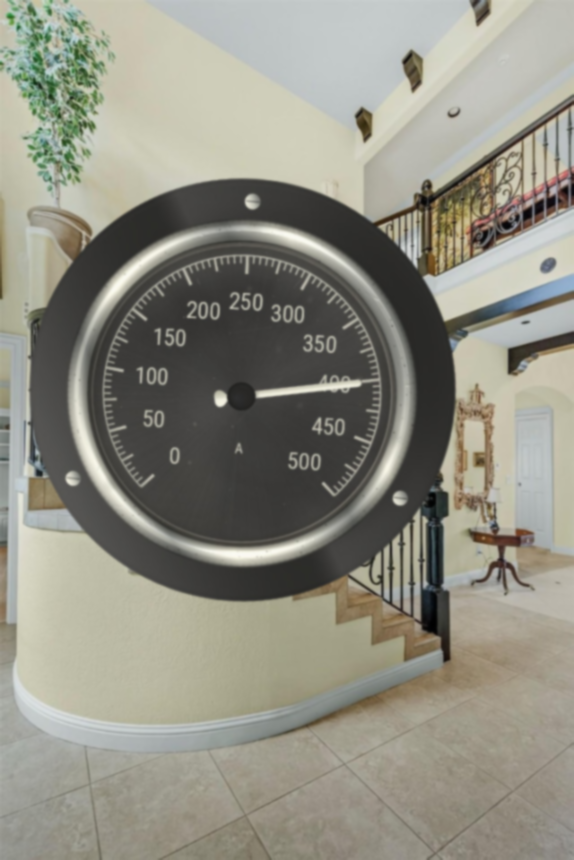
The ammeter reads 400 A
